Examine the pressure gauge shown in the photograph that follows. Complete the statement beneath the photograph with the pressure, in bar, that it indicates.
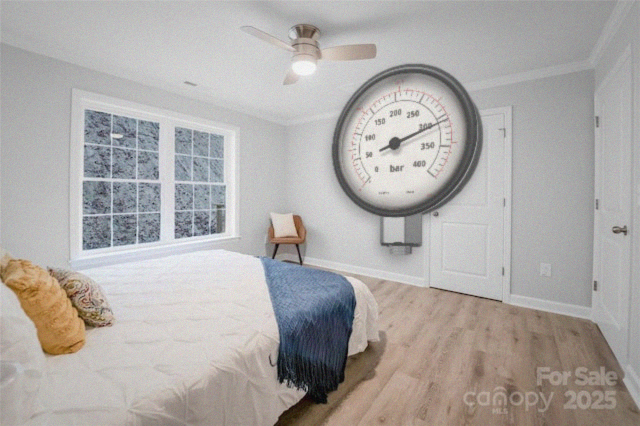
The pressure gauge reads 310 bar
